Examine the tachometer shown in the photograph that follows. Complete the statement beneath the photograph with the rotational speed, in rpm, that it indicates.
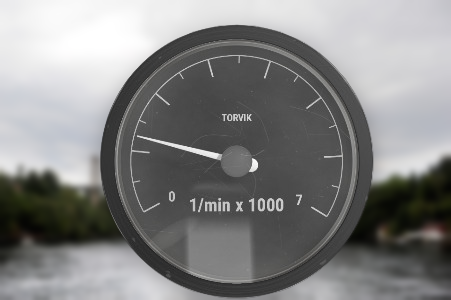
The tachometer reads 1250 rpm
